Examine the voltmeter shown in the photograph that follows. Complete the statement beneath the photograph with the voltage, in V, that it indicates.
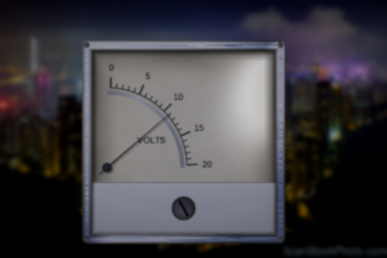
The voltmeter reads 11 V
